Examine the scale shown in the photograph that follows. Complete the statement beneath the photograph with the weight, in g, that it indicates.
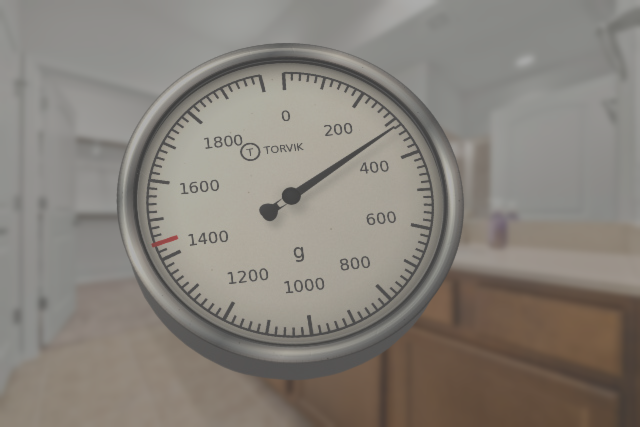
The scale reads 320 g
